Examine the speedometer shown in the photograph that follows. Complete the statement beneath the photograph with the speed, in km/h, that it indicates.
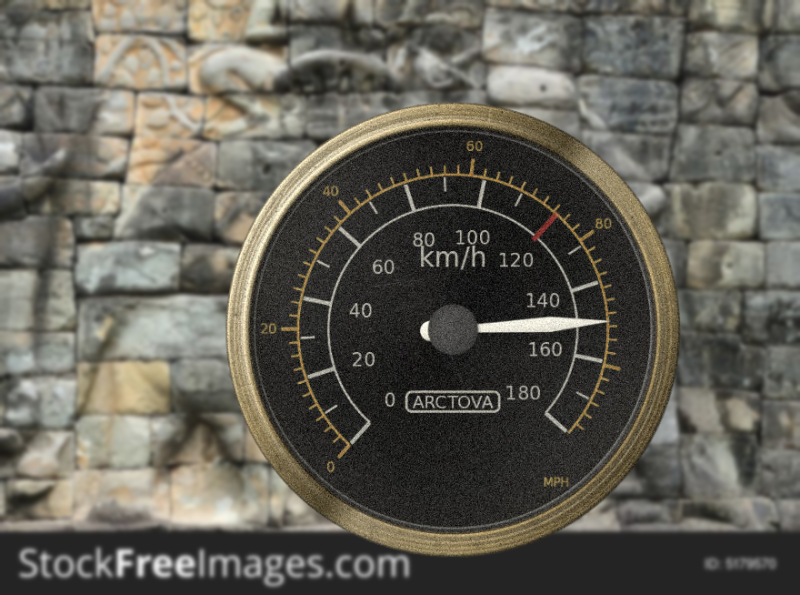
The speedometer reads 150 km/h
